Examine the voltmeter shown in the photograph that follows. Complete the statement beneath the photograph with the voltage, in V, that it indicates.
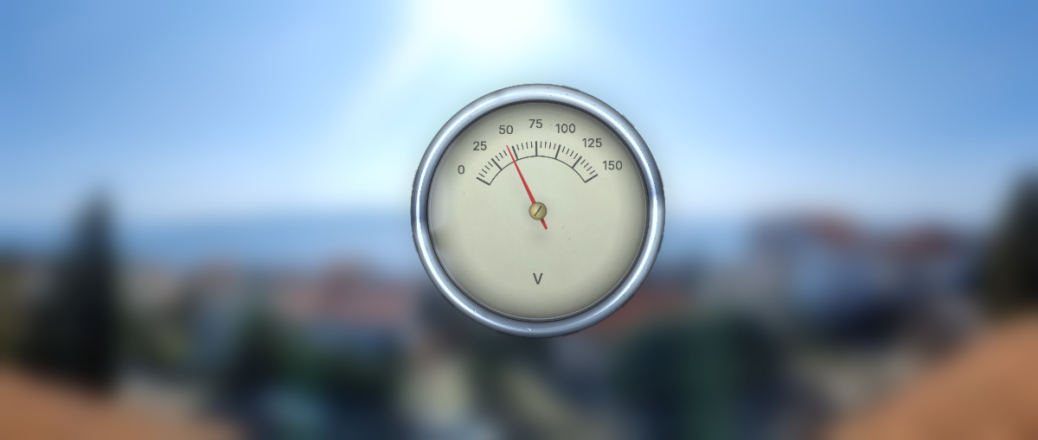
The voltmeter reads 45 V
